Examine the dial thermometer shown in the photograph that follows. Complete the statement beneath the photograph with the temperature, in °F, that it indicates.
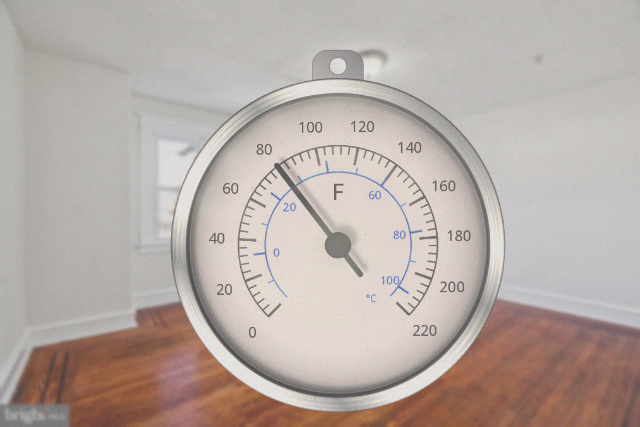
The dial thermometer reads 80 °F
